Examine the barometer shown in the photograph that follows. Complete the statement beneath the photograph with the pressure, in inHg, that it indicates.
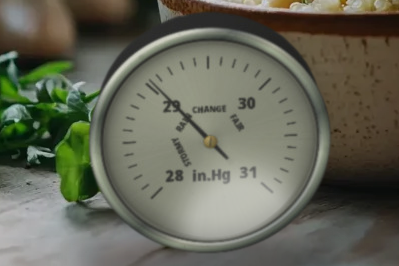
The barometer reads 29.05 inHg
